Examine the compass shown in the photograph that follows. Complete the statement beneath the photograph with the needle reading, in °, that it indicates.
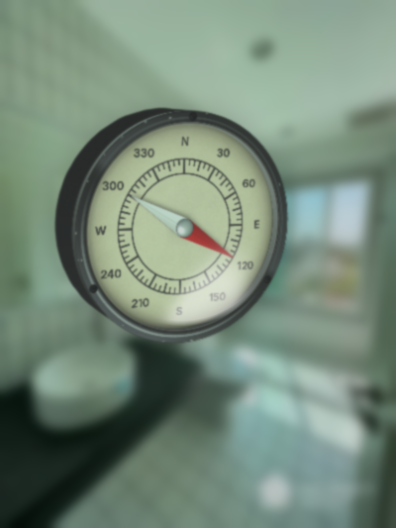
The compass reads 120 °
